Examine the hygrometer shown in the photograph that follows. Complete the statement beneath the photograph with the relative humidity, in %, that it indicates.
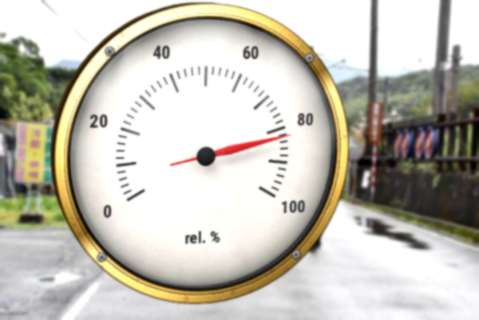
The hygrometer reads 82 %
